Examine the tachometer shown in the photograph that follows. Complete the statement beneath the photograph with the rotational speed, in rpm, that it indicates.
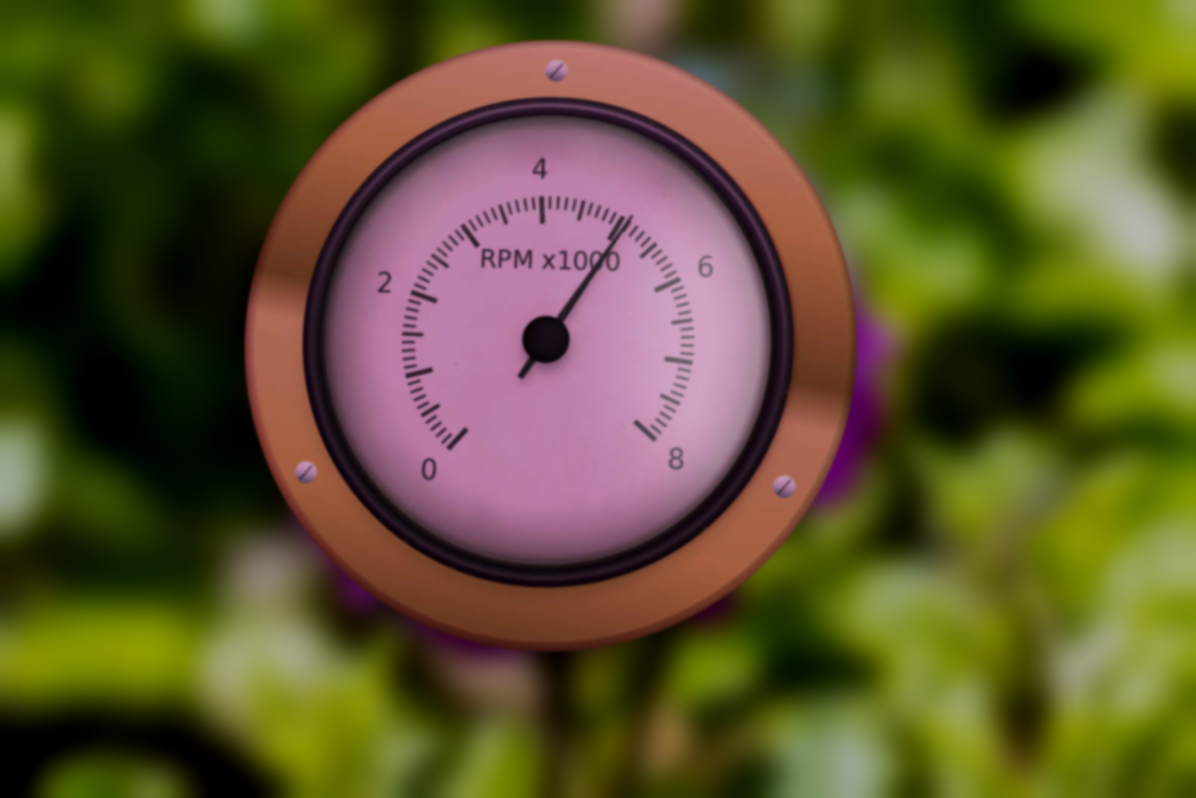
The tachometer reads 5100 rpm
